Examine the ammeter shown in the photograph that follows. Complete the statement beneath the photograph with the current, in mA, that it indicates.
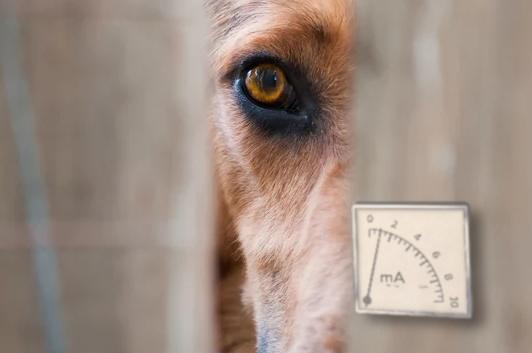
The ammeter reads 1 mA
